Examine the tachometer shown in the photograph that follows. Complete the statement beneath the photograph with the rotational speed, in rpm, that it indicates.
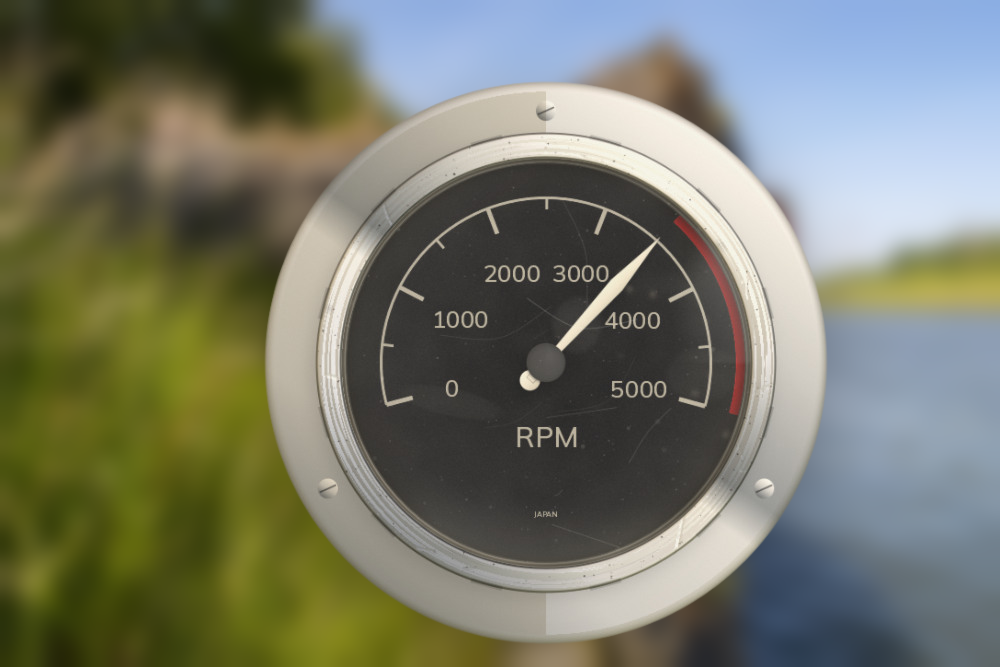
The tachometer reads 3500 rpm
